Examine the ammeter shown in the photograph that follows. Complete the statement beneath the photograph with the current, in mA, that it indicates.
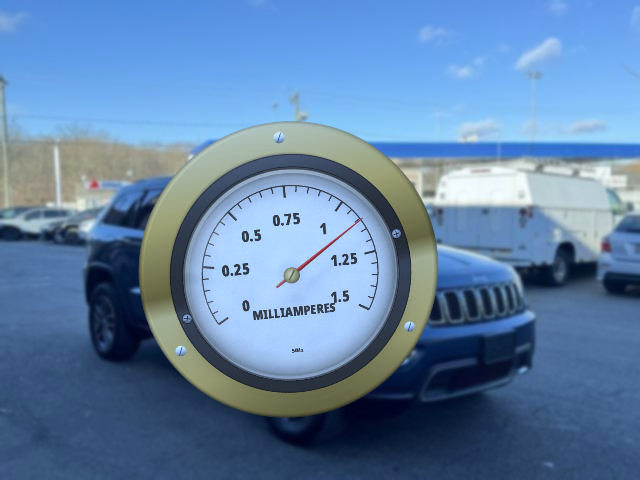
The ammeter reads 1.1 mA
